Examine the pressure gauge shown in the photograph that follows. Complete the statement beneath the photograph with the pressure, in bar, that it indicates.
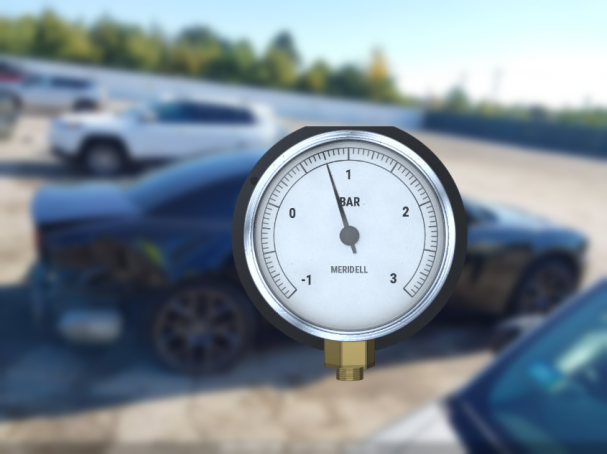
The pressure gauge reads 0.75 bar
